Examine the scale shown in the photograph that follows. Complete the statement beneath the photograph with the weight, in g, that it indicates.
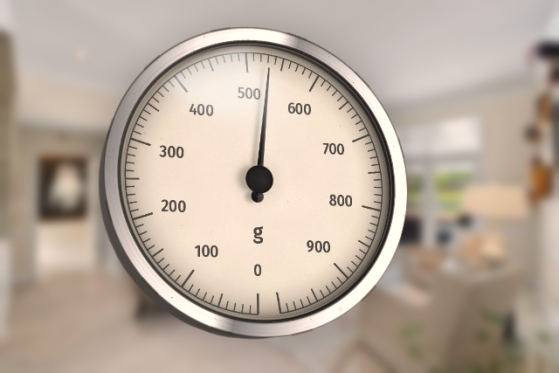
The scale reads 530 g
